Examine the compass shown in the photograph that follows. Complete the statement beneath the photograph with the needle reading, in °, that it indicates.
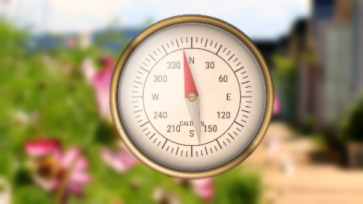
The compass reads 350 °
